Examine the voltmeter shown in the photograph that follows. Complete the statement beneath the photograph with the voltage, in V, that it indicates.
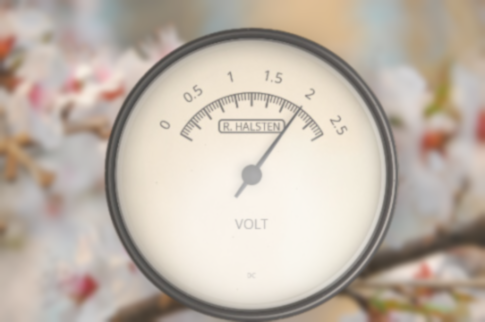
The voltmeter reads 2 V
